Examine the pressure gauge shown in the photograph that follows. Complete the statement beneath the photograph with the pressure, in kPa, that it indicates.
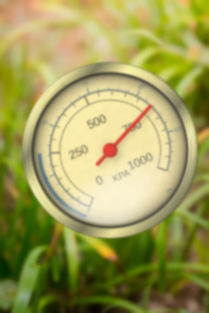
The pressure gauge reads 750 kPa
